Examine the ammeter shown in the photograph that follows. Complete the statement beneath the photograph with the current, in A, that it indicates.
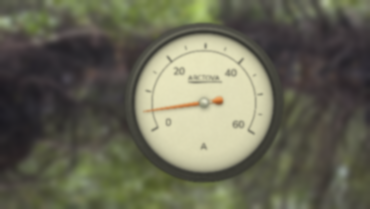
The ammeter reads 5 A
